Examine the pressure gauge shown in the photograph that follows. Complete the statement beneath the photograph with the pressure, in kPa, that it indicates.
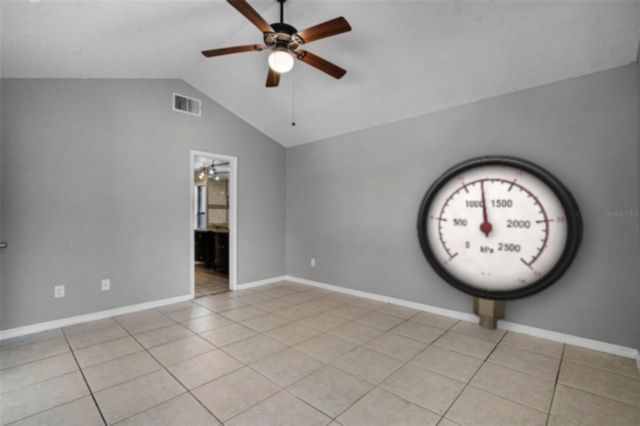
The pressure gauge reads 1200 kPa
